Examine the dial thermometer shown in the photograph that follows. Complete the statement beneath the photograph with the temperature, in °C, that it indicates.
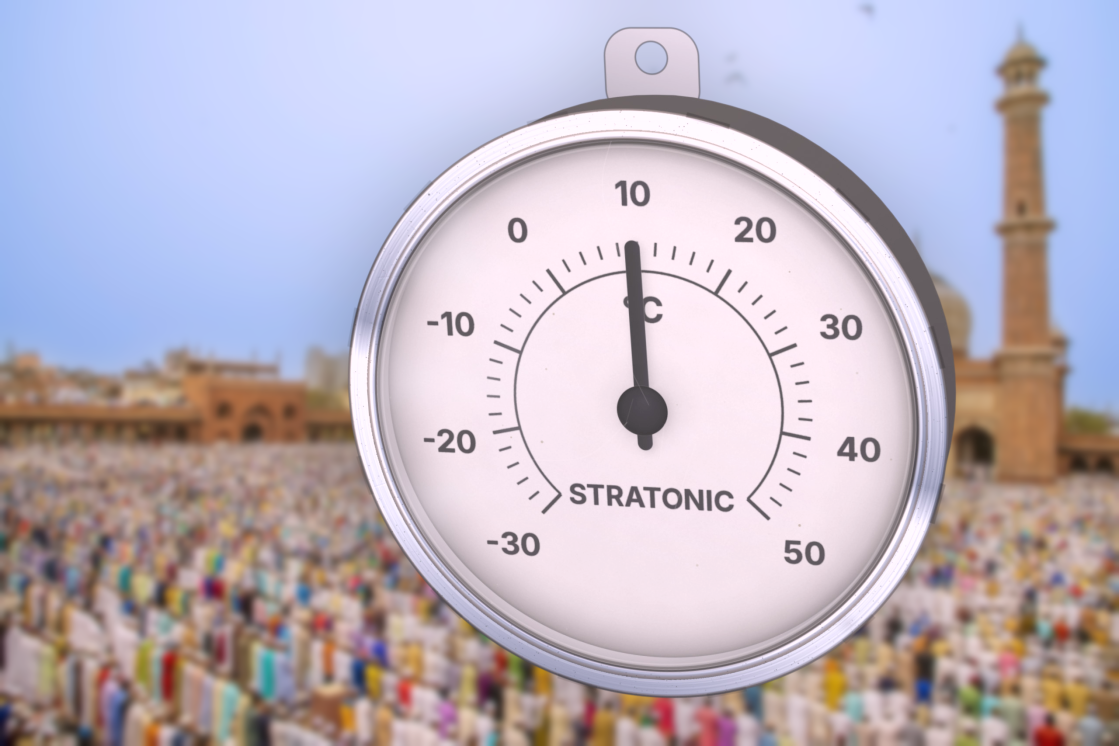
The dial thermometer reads 10 °C
